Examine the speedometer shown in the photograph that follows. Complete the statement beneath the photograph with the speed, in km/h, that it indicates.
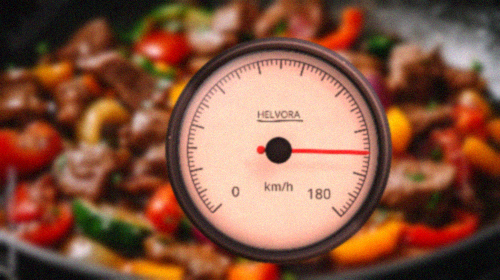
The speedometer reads 150 km/h
